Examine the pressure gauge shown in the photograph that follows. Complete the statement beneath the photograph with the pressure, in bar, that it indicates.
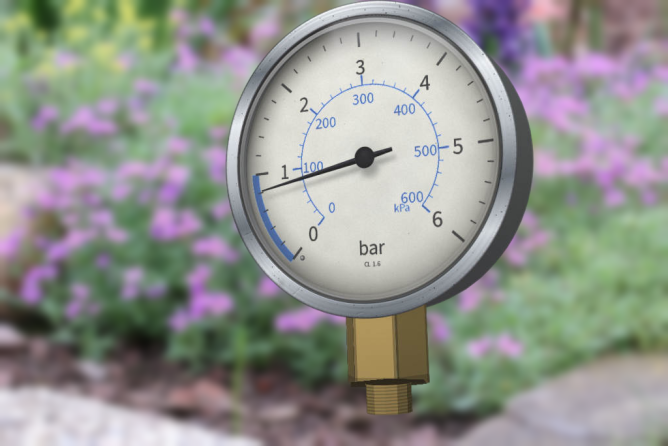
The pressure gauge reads 0.8 bar
